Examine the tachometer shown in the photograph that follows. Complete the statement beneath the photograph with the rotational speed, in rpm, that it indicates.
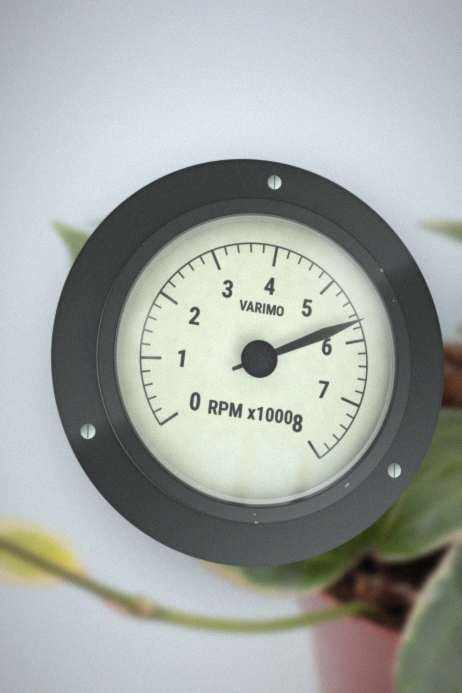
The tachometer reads 5700 rpm
